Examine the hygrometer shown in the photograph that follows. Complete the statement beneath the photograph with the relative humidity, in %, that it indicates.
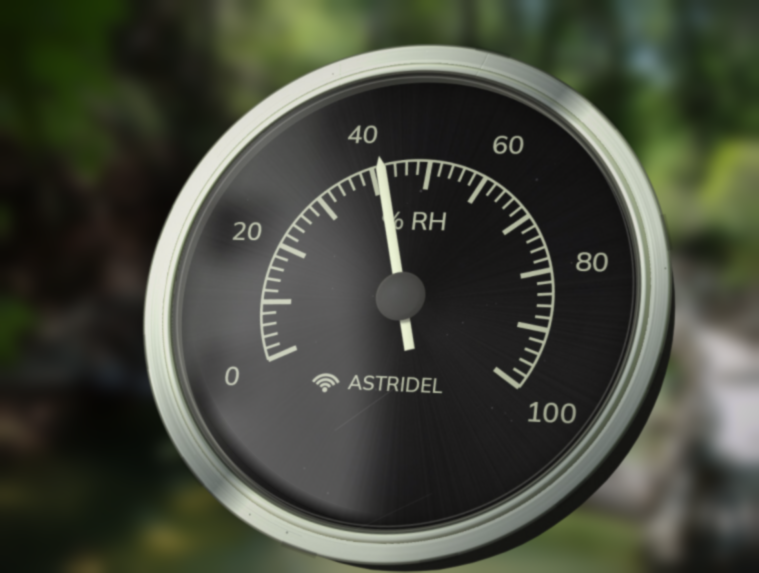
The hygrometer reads 42 %
